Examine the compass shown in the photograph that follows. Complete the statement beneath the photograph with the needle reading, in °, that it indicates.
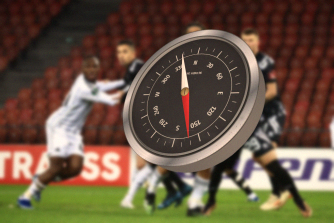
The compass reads 160 °
